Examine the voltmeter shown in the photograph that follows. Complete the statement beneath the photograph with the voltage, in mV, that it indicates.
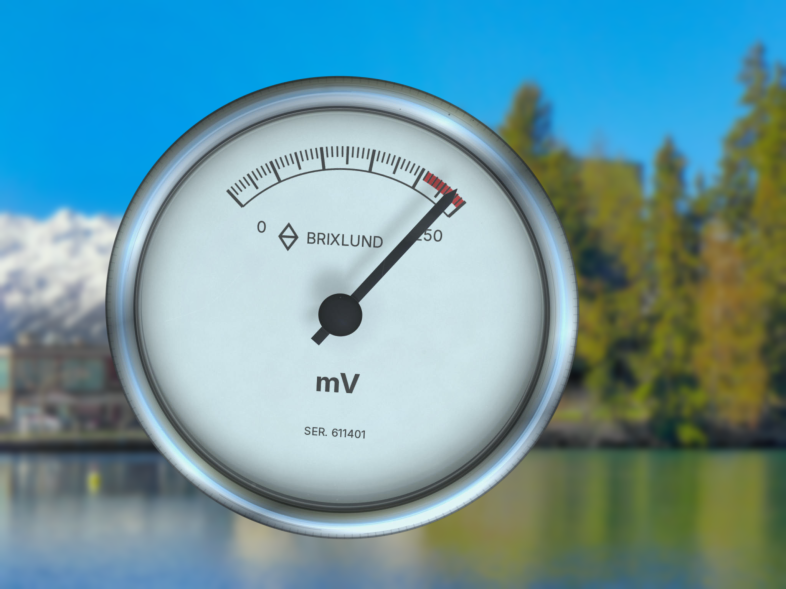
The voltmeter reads 235 mV
